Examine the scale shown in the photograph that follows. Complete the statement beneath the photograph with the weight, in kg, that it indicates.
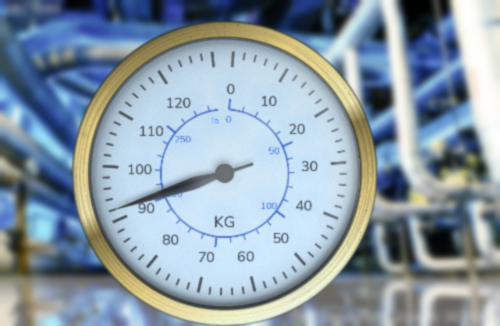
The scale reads 92 kg
